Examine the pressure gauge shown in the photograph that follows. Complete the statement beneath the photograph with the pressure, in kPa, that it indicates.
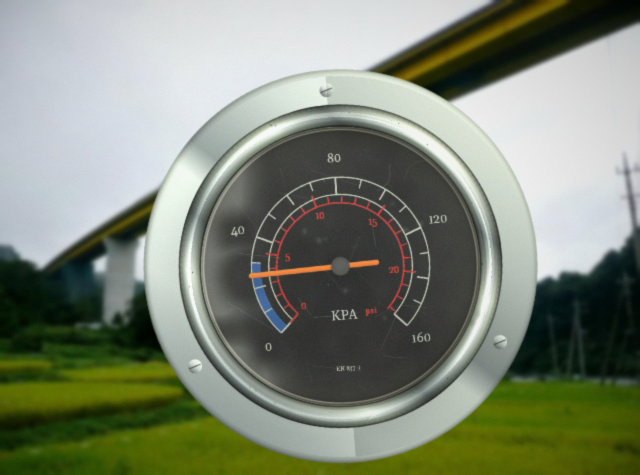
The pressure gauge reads 25 kPa
